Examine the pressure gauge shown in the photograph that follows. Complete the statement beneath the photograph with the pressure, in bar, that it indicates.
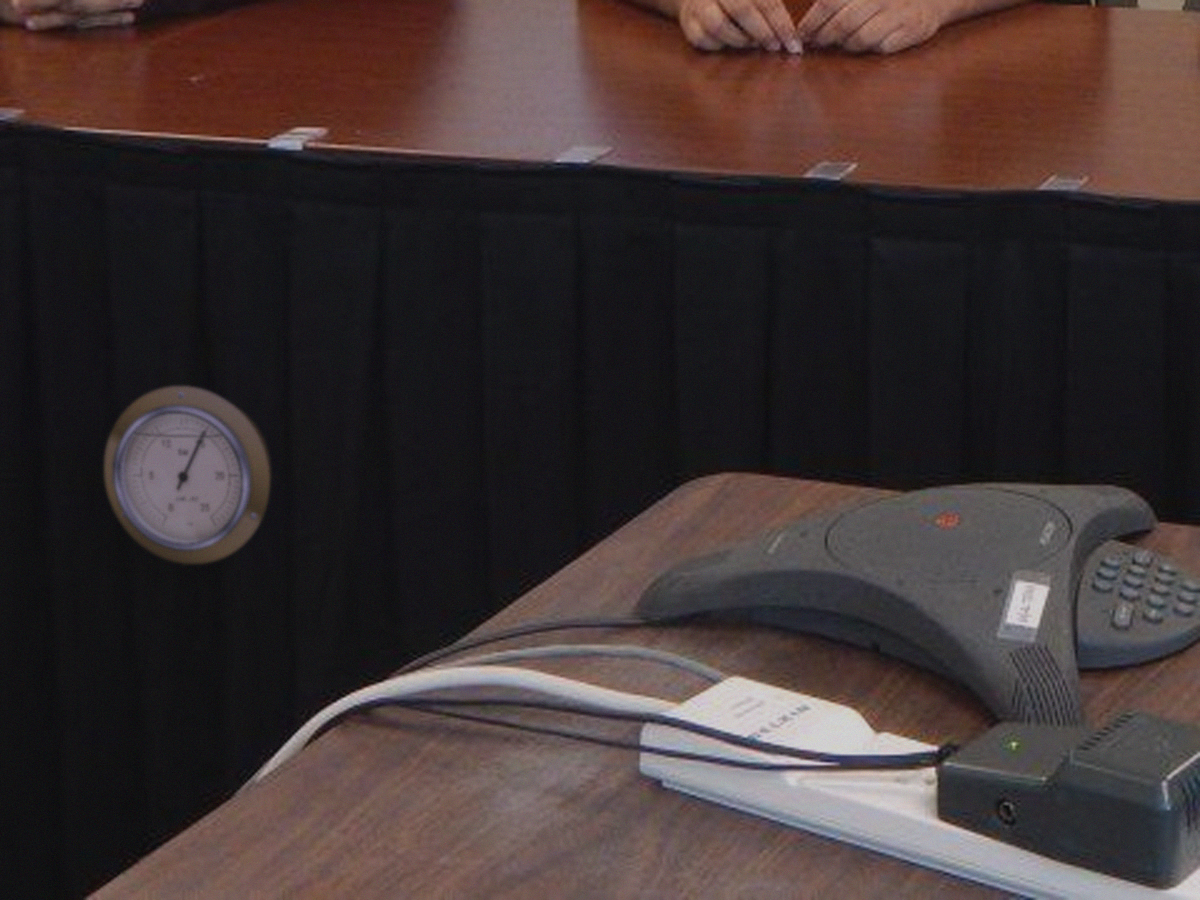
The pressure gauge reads 15 bar
